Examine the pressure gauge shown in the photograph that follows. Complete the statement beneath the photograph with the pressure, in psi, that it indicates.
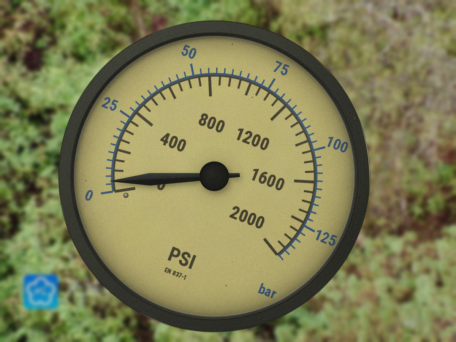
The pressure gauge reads 50 psi
